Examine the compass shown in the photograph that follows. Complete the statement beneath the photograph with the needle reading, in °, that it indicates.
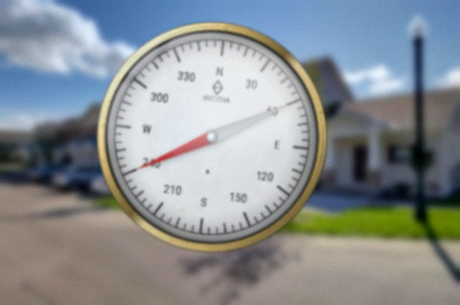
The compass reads 240 °
